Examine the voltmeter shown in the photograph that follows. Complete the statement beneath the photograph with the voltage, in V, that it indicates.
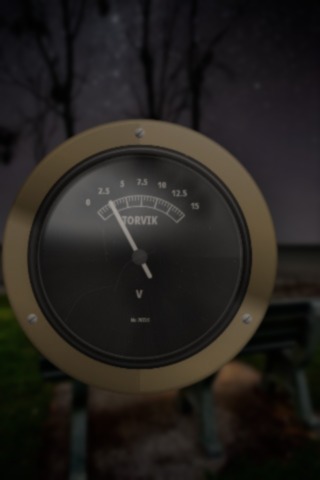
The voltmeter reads 2.5 V
